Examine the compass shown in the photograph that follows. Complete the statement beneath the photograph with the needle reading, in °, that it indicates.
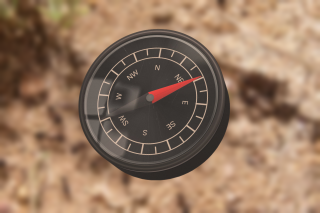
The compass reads 60 °
